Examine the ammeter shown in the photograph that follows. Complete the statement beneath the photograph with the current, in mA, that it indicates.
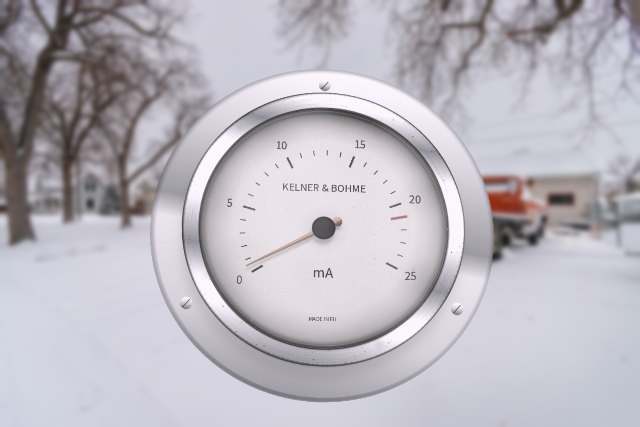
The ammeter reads 0.5 mA
